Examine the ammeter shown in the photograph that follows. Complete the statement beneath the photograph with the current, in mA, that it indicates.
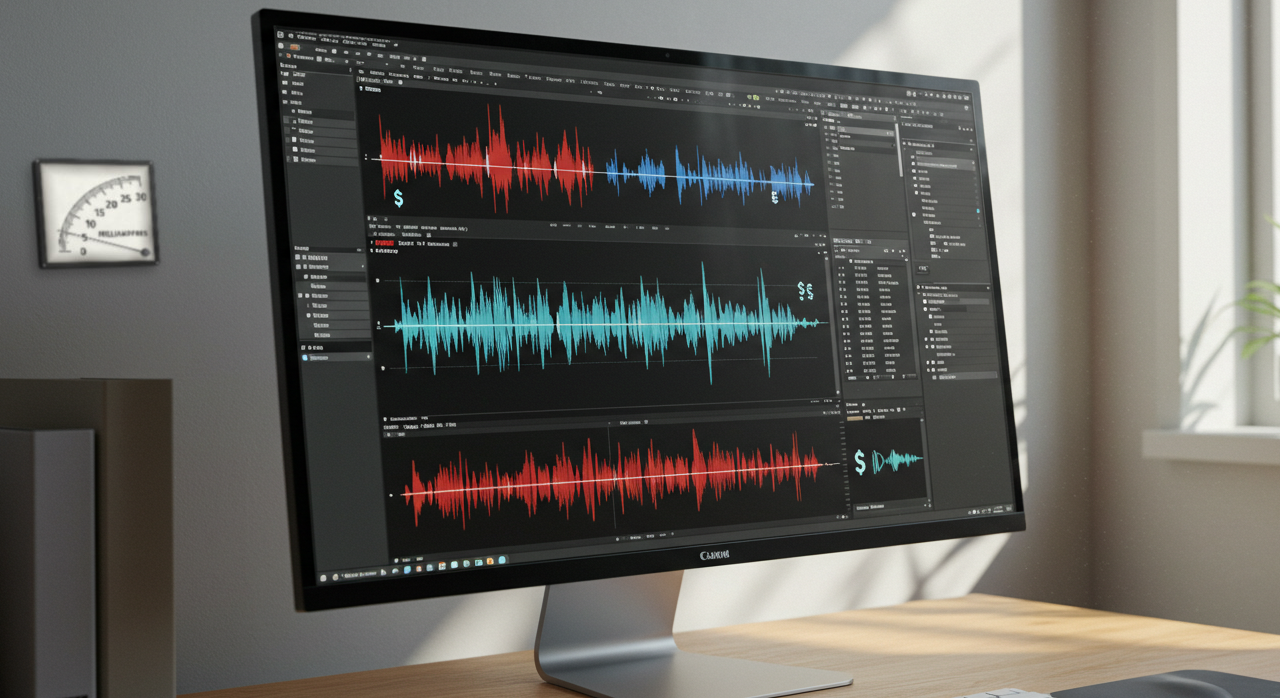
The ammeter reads 5 mA
